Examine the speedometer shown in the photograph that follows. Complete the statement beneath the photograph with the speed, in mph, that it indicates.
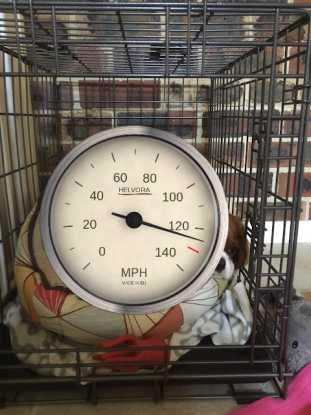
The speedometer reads 125 mph
